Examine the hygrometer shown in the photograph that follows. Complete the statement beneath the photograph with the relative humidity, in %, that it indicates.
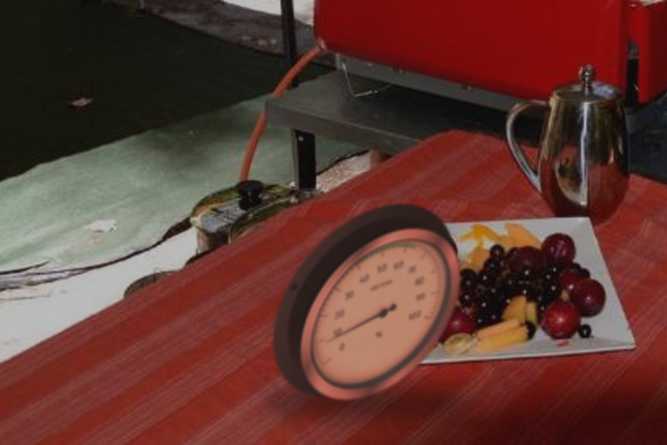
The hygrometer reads 10 %
